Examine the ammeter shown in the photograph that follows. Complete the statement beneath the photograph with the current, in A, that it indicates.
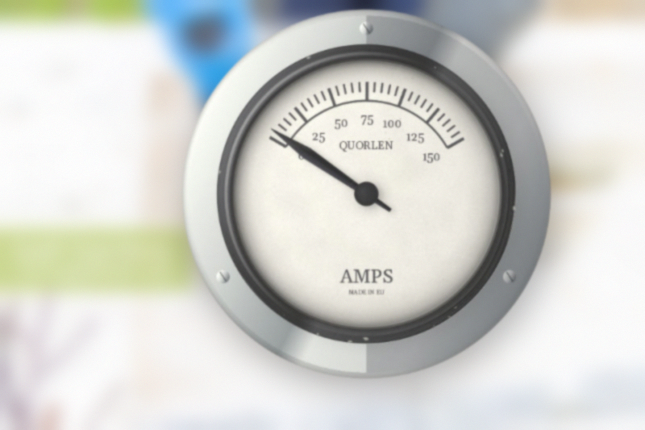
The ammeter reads 5 A
